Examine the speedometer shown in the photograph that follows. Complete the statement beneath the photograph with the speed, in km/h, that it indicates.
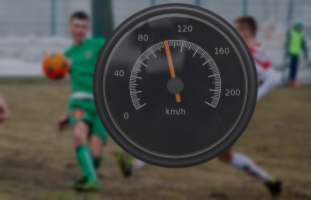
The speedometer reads 100 km/h
